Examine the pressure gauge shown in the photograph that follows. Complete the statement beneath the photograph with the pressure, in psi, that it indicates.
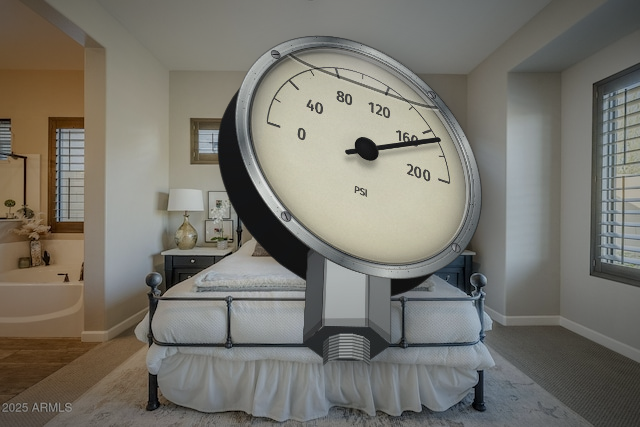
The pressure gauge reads 170 psi
